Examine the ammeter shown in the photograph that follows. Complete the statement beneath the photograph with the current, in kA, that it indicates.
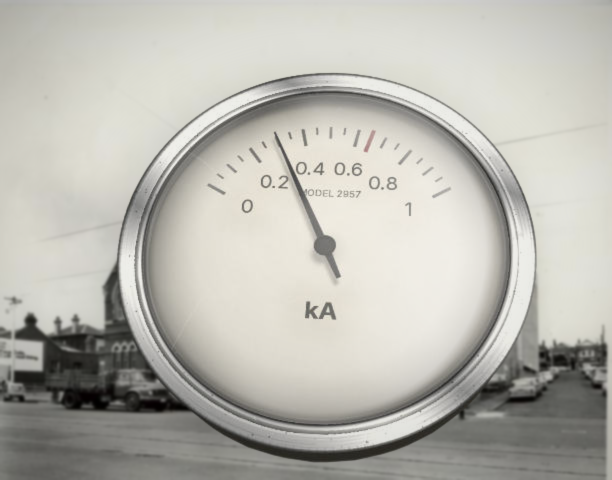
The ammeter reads 0.3 kA
